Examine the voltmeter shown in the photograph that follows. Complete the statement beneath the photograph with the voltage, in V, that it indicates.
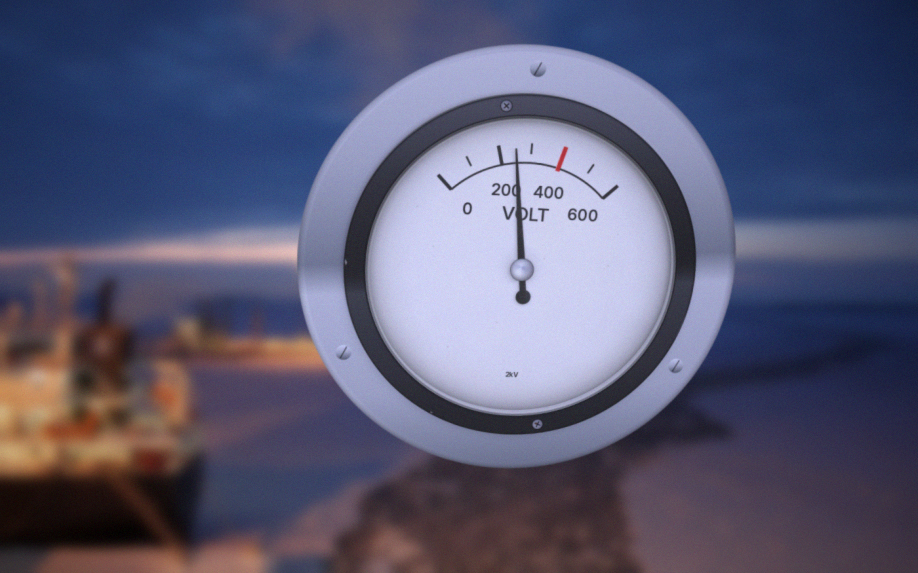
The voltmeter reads 250 V
